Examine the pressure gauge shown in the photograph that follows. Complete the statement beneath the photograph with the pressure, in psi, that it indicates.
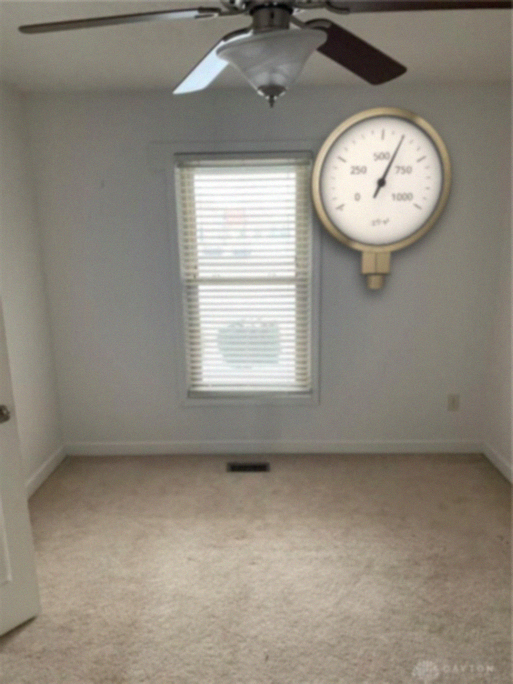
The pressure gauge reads 600 psi
